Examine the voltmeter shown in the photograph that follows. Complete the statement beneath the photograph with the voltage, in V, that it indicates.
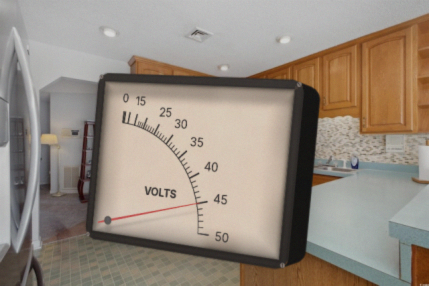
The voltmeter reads 45 V
